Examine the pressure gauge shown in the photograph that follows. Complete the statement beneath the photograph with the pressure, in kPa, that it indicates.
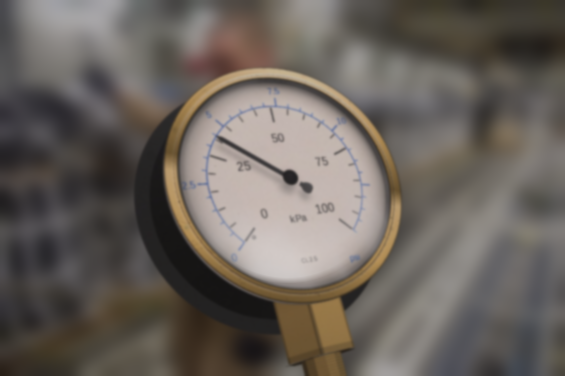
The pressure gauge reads 30 kPa
